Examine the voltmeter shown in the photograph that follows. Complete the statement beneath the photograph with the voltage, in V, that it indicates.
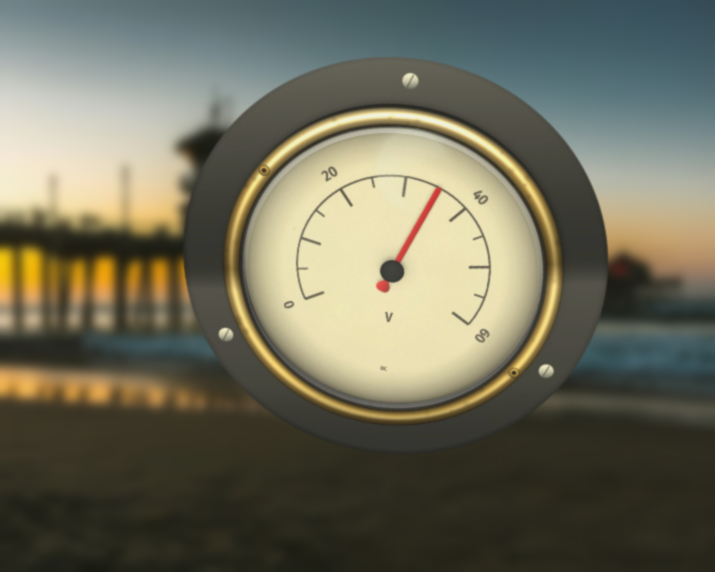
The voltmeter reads 35 V
